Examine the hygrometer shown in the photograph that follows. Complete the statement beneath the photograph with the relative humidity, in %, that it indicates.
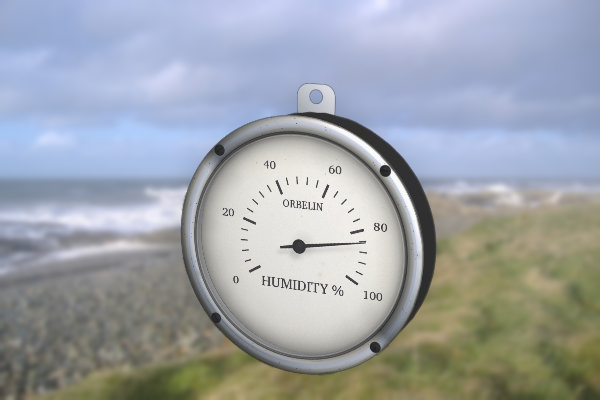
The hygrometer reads 84 %
